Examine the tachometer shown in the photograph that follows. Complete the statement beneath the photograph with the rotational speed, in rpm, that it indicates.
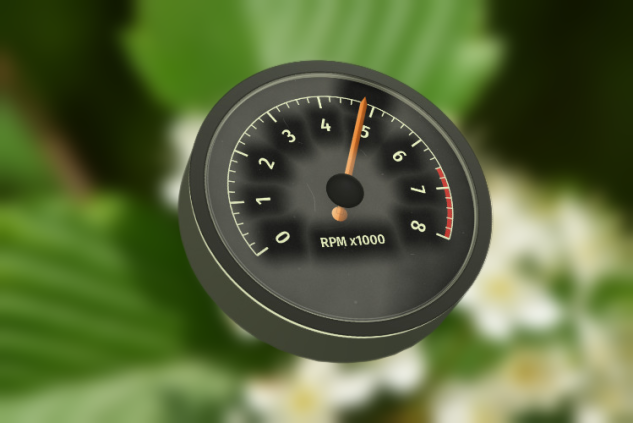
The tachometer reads 4800 rpm
